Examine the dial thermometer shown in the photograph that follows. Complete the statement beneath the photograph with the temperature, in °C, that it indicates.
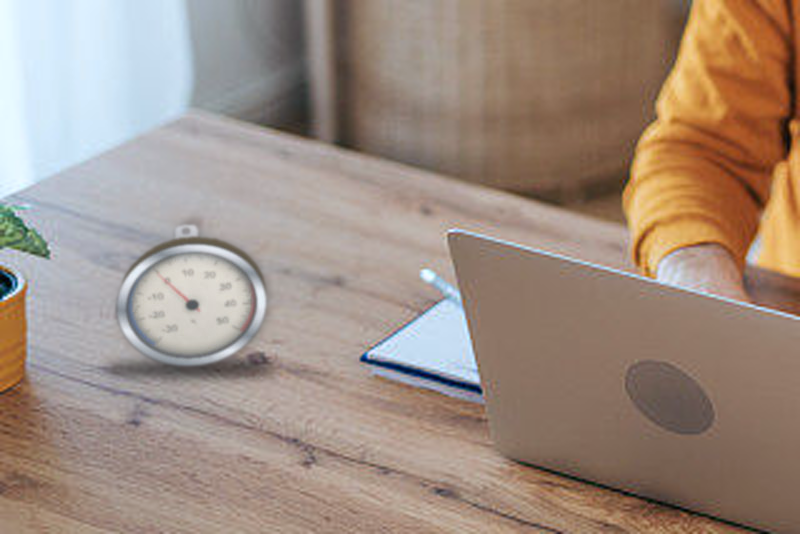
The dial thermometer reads 0 °C
